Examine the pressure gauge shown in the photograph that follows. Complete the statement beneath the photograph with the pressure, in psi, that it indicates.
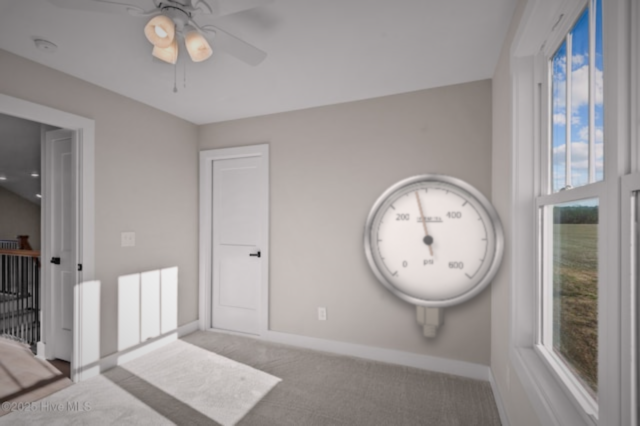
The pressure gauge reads 275 psi
